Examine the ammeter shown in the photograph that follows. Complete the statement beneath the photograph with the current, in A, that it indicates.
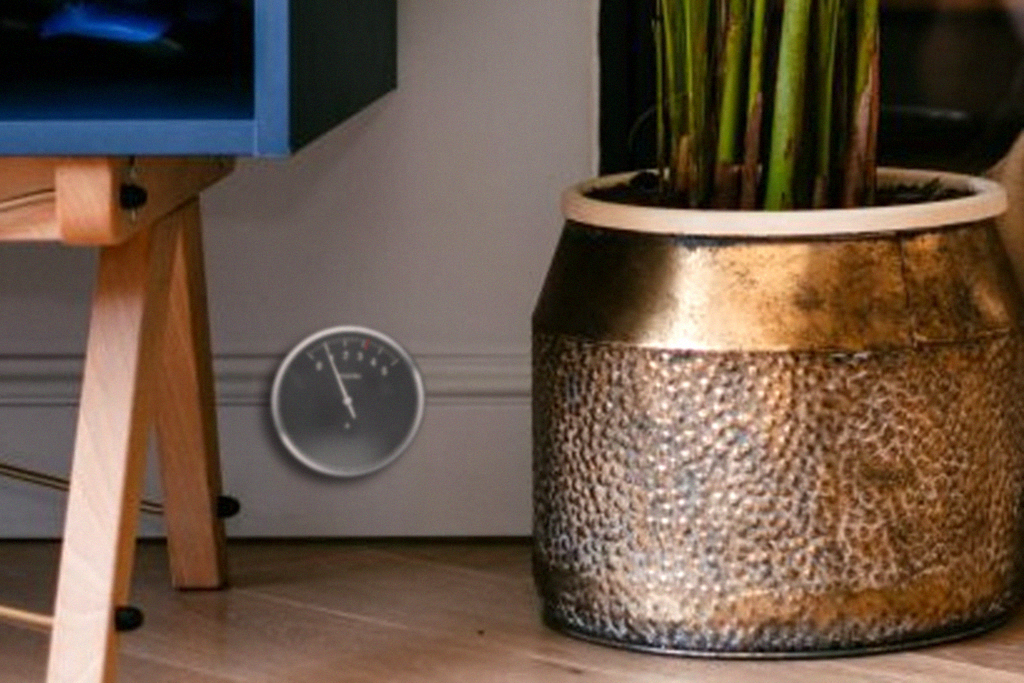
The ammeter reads 1 A
